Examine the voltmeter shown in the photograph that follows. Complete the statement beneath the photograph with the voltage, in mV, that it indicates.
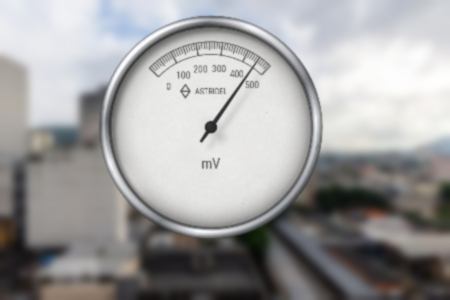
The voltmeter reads 450 mV
